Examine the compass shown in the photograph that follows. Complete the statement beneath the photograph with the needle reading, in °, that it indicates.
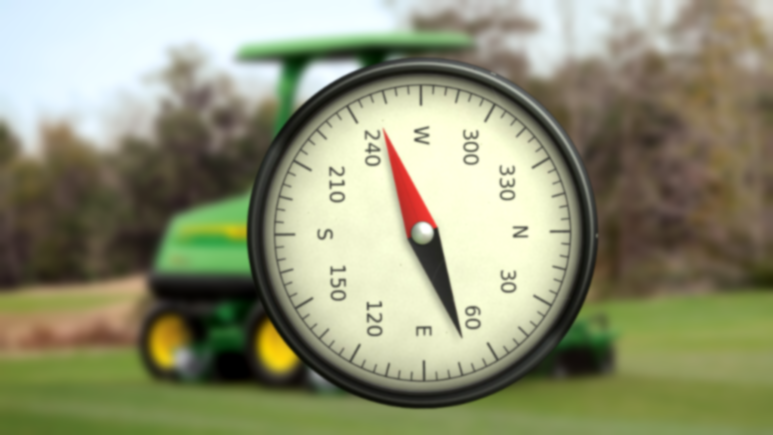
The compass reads 250 °
